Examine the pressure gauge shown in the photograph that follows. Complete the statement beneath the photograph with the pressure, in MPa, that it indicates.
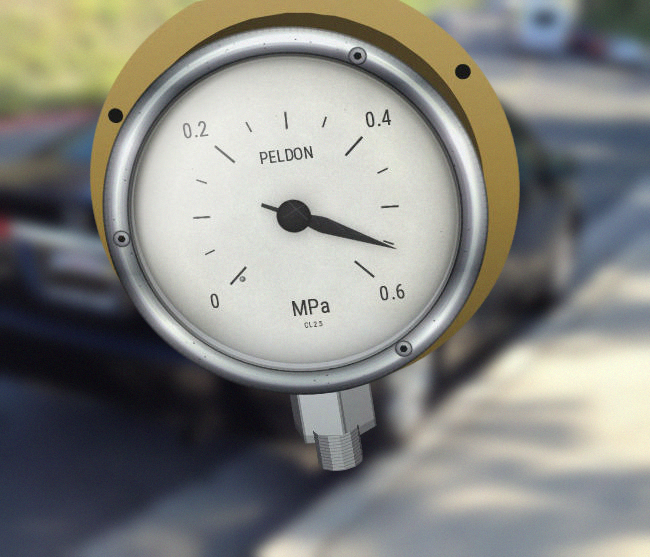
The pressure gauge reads 0.55 MPa
